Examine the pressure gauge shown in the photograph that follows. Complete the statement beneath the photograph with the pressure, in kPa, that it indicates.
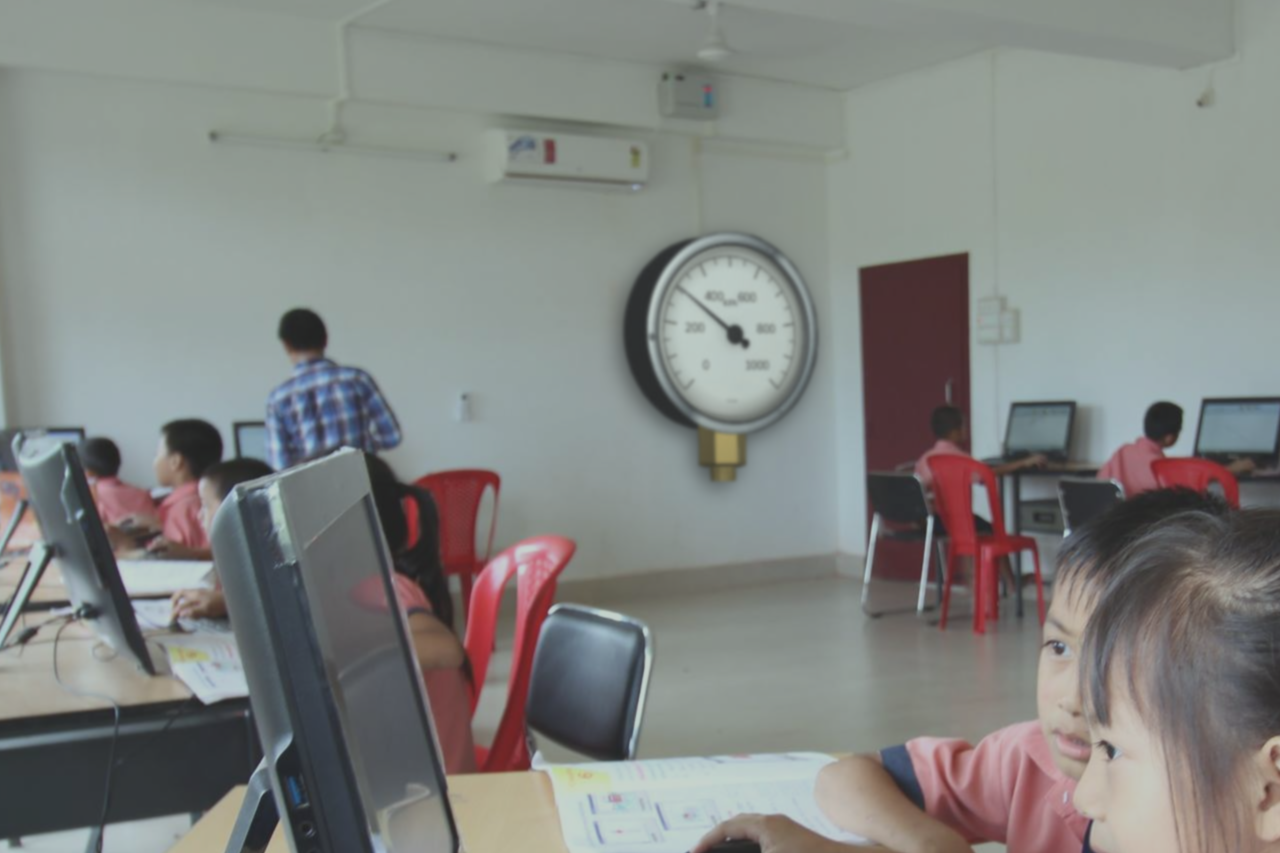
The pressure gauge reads 300 kPa
